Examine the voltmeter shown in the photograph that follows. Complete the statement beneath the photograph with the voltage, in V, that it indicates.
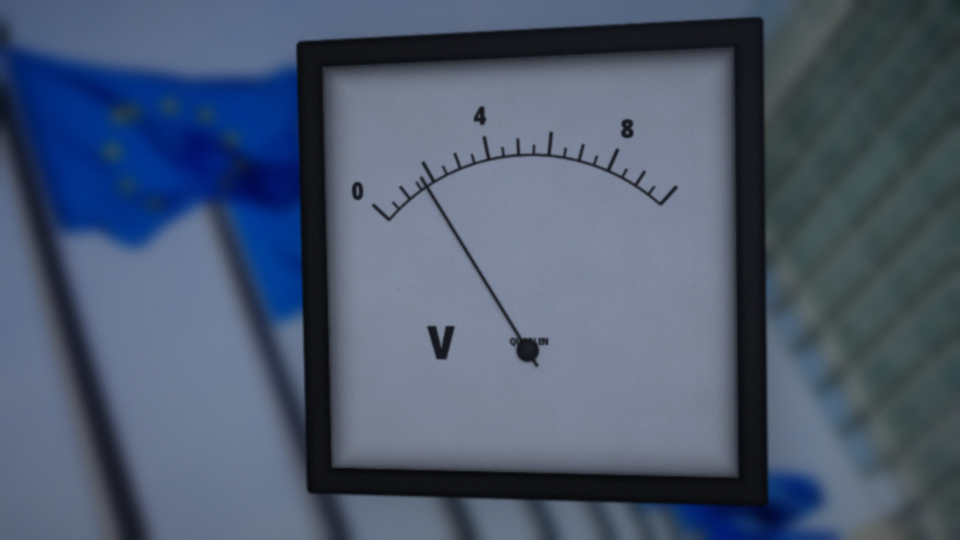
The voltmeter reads 1.75 V
